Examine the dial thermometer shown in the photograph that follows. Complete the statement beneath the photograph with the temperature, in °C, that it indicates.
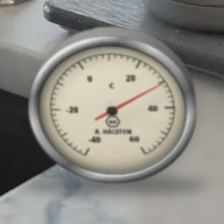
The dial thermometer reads 30 °C
